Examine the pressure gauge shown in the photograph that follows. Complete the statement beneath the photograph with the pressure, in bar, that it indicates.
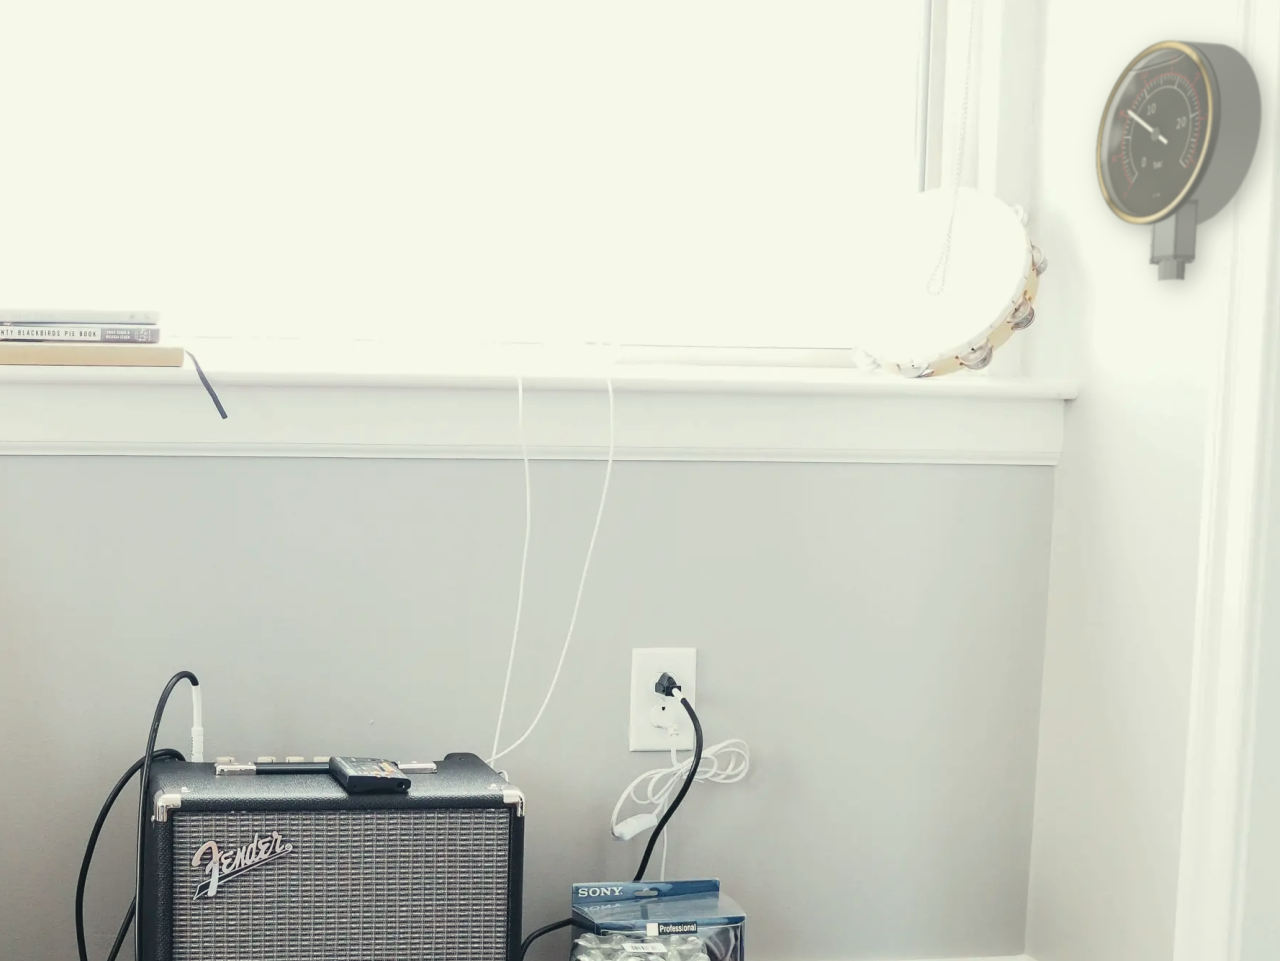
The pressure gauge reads 7.5 bar
